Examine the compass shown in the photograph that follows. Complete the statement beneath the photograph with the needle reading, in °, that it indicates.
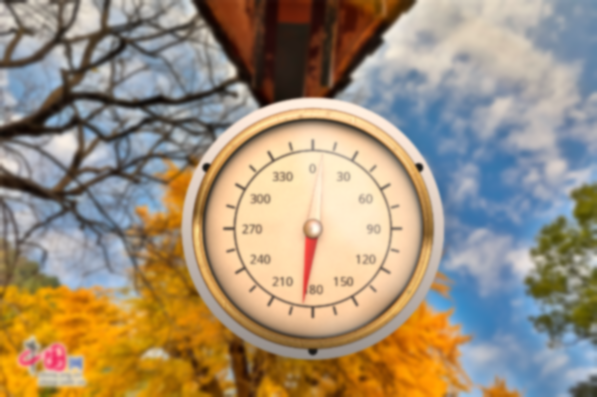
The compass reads 187.5 °
